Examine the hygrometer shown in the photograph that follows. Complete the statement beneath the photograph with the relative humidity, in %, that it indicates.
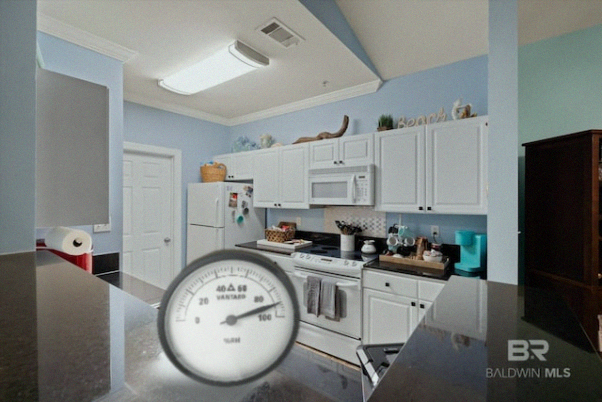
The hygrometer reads 90 %
